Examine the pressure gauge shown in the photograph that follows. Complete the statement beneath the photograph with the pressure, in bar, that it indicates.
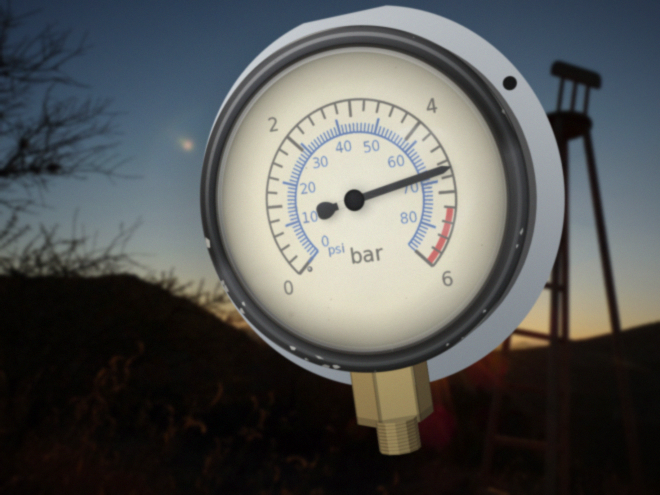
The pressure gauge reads 4.7 bar
